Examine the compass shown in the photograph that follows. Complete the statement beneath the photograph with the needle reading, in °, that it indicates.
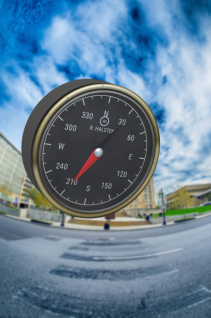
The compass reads 210 °
